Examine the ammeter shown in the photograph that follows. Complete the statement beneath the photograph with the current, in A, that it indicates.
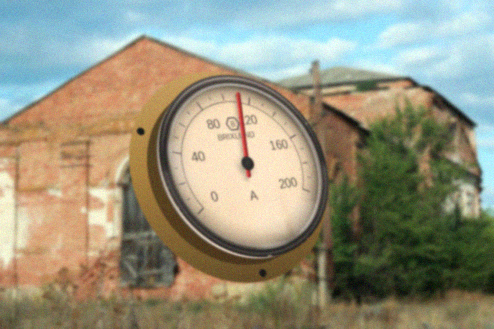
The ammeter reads 110 A
